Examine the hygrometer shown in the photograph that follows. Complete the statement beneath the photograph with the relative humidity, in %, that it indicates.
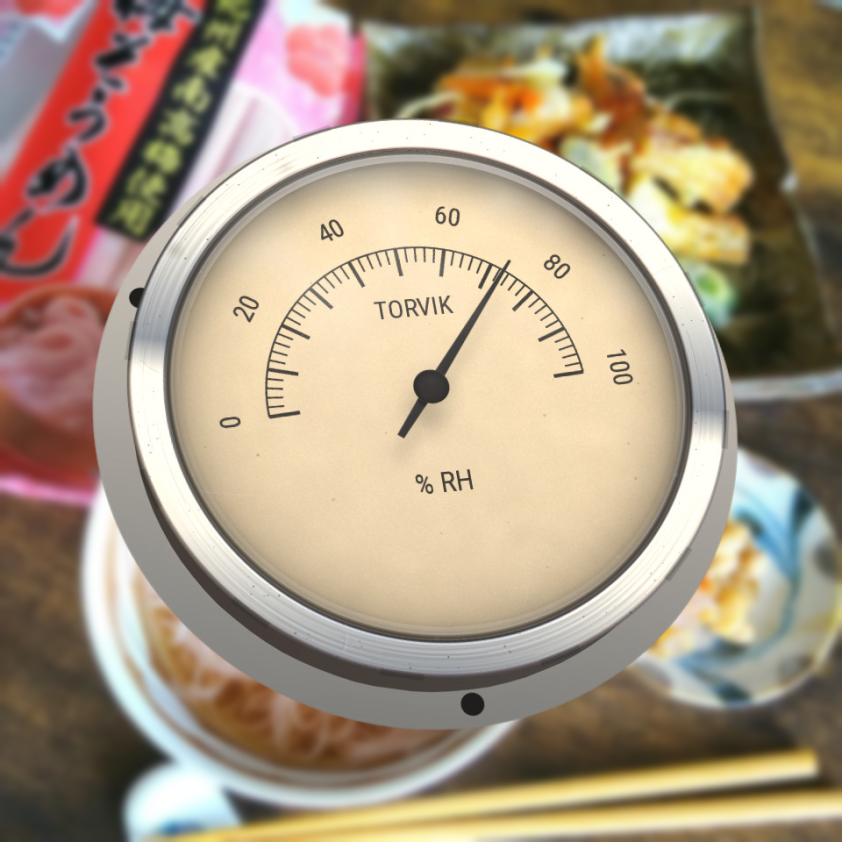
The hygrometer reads 73 %
